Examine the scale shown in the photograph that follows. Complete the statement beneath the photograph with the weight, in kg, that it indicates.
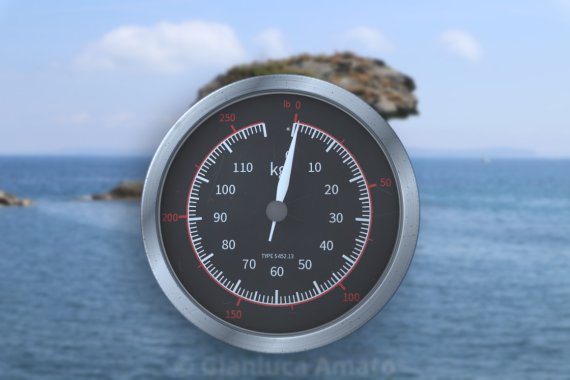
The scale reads 1 kg
